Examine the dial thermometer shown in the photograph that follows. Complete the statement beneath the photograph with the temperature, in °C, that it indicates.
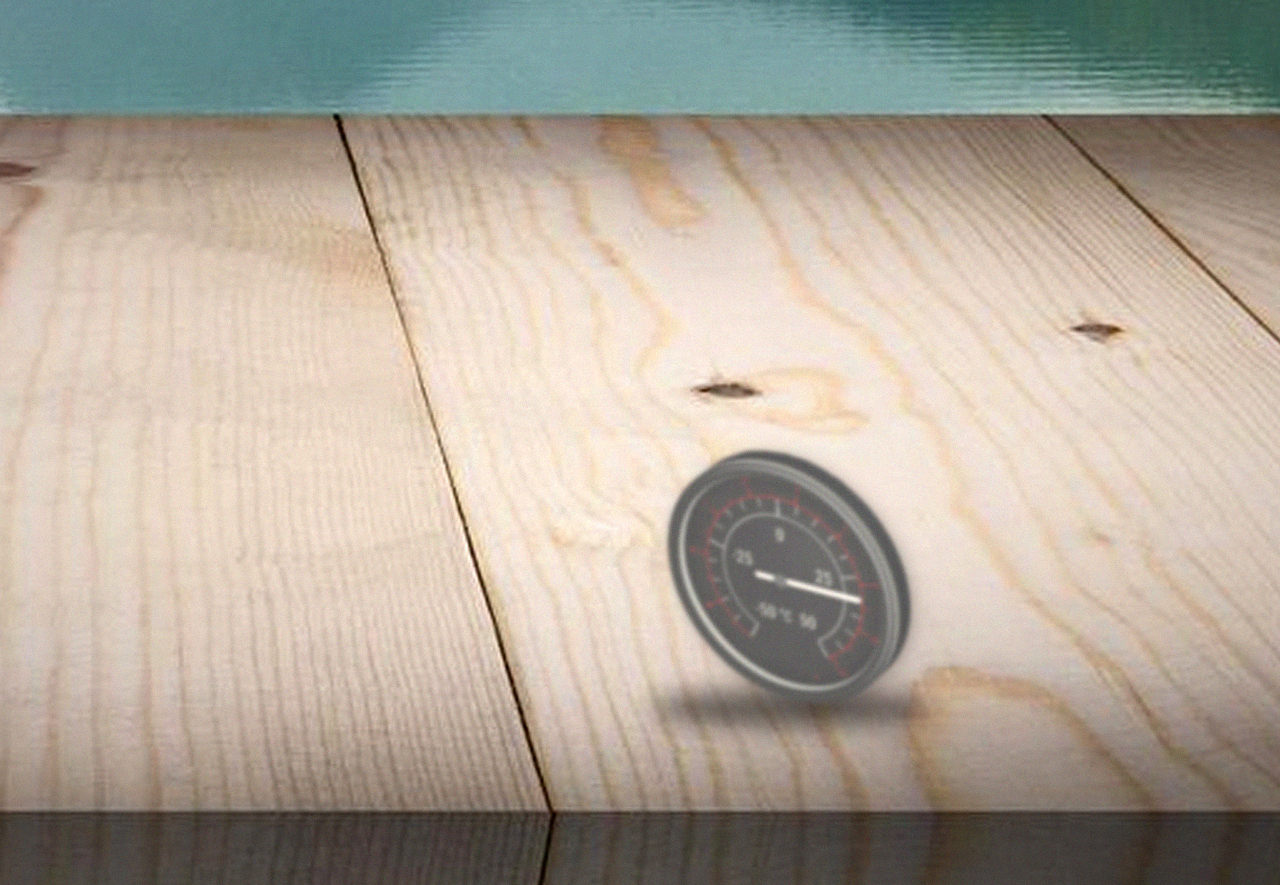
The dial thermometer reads 30 °C
